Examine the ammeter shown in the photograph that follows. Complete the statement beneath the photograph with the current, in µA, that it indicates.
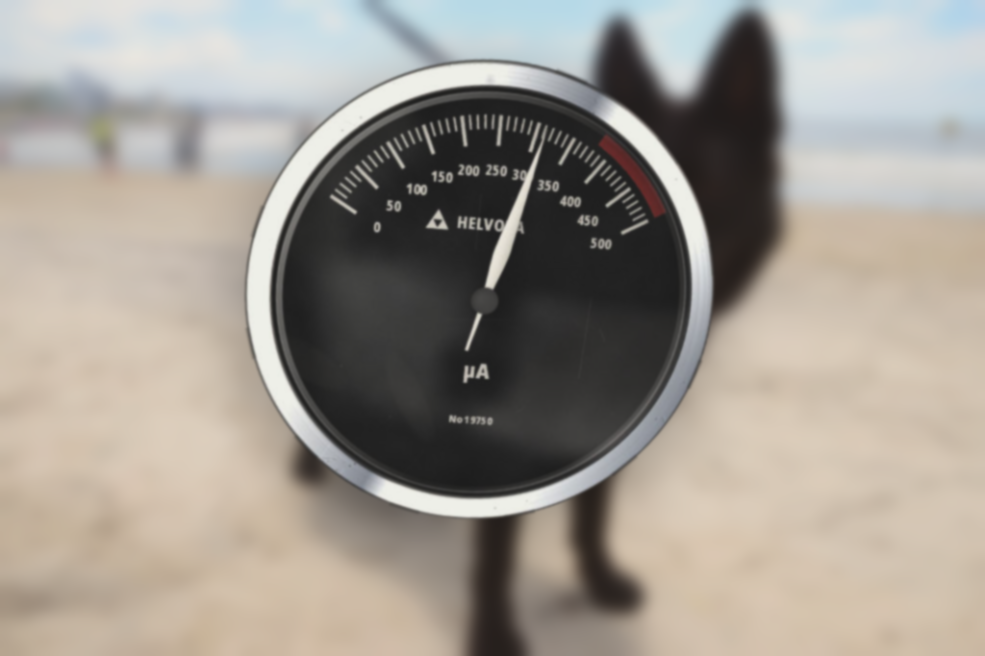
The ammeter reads 310 µA
